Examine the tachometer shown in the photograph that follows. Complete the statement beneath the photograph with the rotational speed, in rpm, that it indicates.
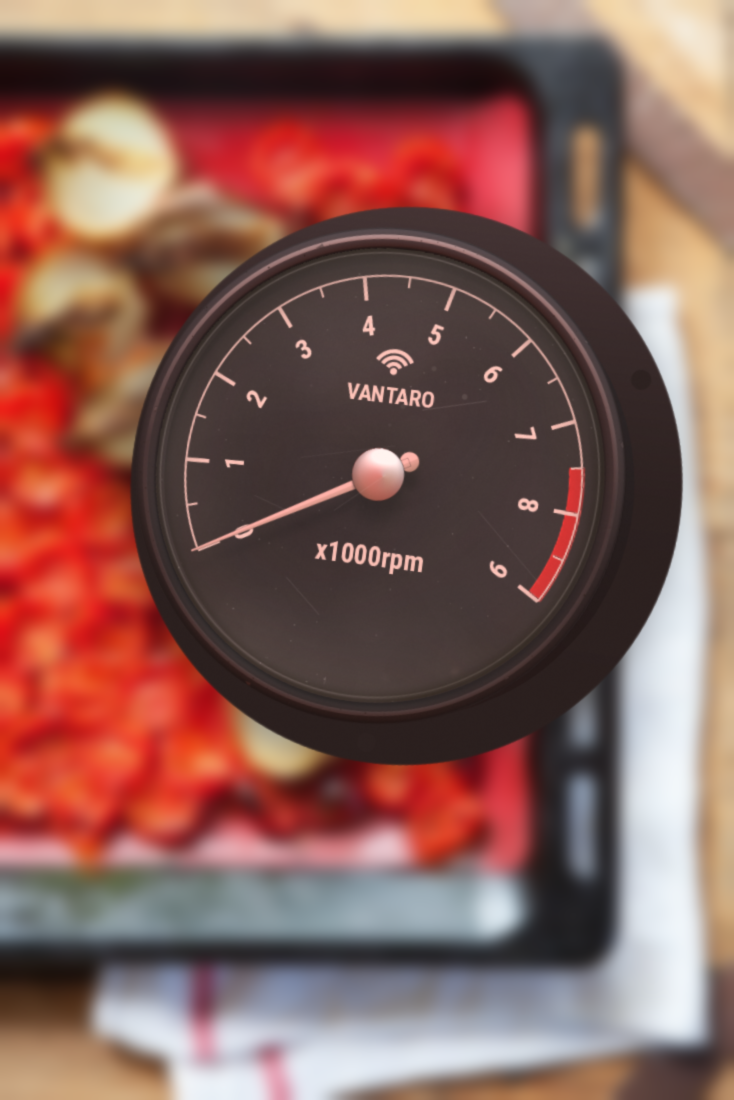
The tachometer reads 0 rpm
